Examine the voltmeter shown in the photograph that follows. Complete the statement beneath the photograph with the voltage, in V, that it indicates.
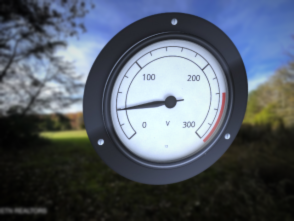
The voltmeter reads 40 V
